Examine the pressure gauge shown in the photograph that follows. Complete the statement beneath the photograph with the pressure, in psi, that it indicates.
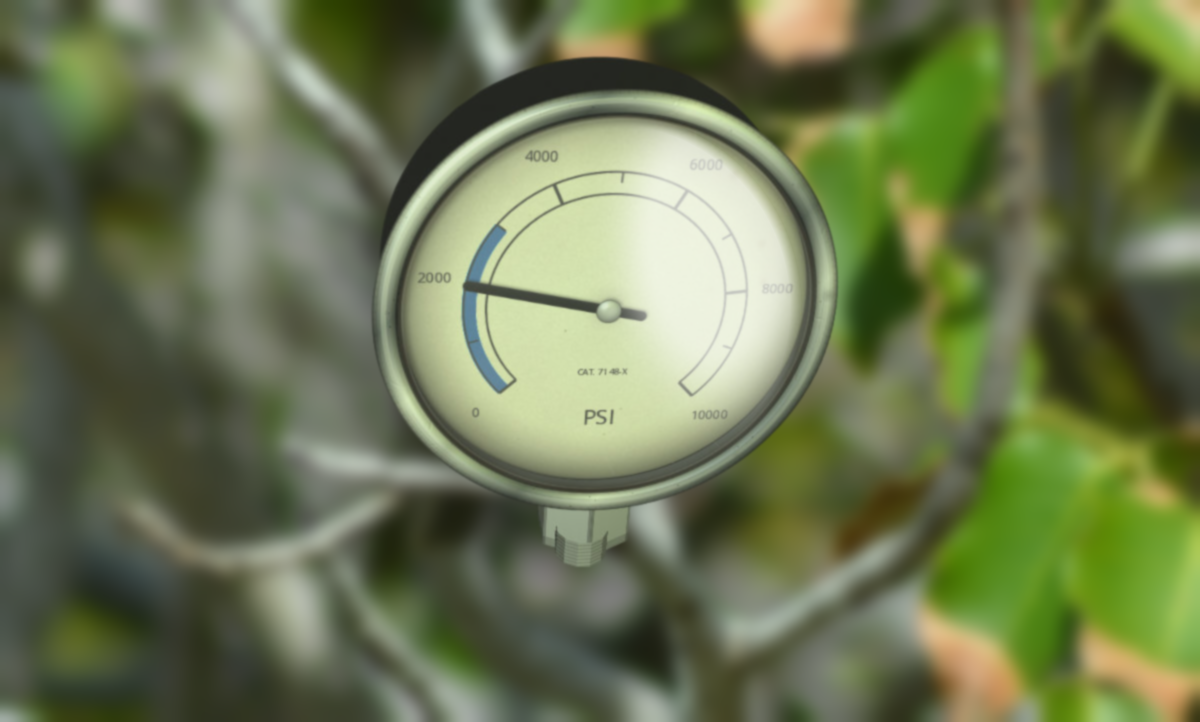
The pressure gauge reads 2000 psi
